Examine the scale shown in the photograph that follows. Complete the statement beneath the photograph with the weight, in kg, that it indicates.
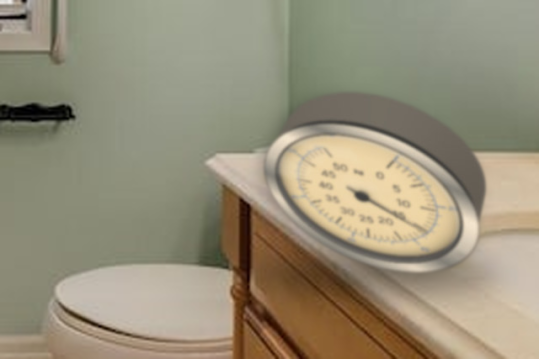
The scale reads 15 kg
